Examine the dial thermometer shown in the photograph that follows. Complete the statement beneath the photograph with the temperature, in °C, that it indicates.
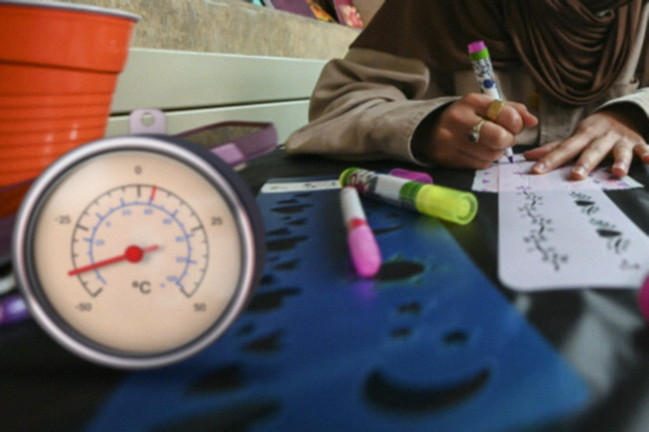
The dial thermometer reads -40 °C
